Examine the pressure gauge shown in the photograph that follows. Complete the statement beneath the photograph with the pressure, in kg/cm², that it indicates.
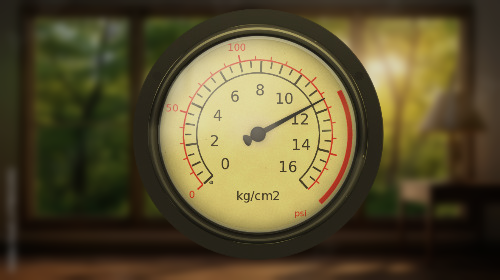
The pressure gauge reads 11.5 kg/cm²
